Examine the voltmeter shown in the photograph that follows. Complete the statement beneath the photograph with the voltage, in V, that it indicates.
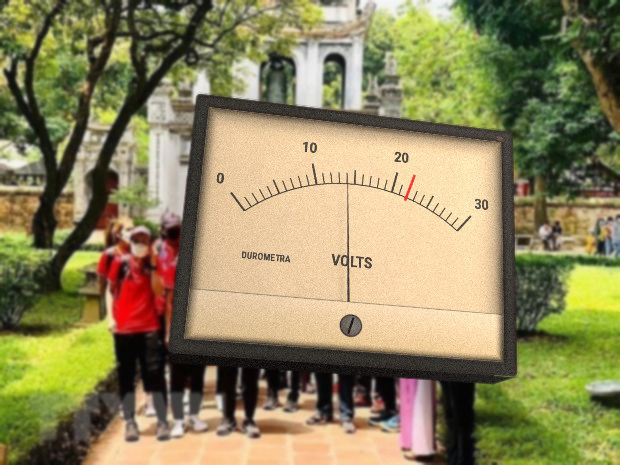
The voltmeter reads 14 V
